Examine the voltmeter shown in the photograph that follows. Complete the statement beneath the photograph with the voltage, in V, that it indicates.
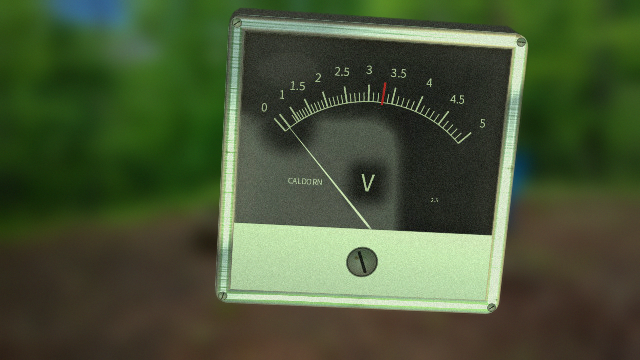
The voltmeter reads 0.5 V
